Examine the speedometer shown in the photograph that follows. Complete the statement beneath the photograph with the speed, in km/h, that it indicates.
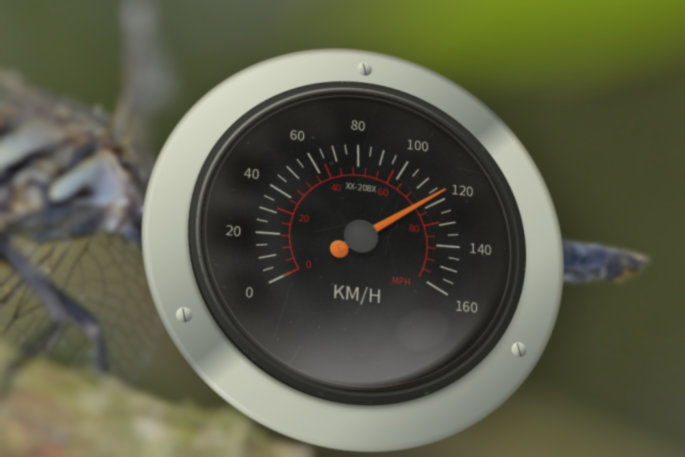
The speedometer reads 117.5 km/h
